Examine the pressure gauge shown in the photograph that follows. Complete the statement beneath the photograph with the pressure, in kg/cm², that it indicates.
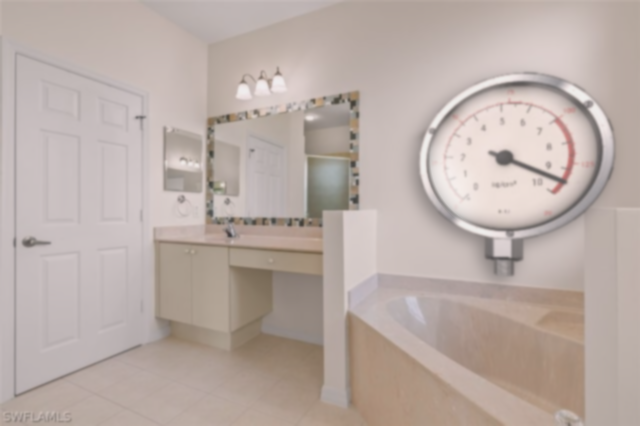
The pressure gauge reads 9.5 kg/cm²
